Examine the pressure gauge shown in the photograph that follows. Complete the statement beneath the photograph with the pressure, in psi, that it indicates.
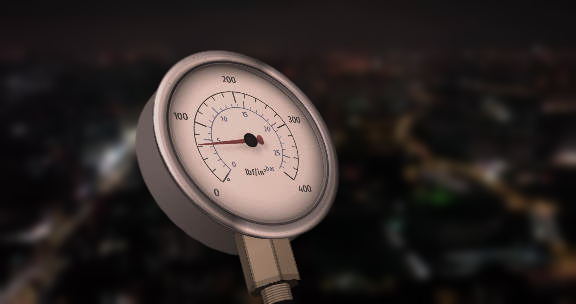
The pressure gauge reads 60 psi
